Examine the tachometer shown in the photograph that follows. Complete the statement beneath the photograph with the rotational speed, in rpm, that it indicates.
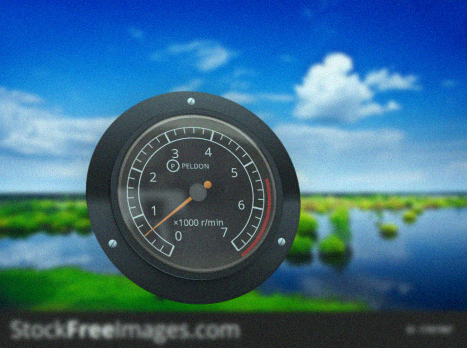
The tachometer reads 600 rpm
